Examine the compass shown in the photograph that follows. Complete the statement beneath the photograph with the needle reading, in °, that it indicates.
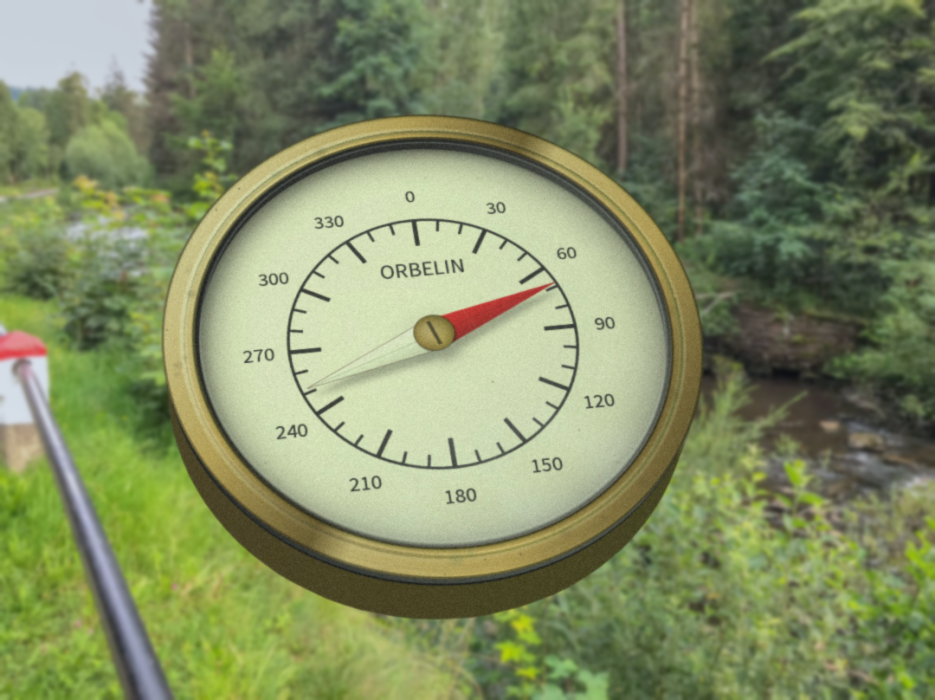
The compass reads 70 °
